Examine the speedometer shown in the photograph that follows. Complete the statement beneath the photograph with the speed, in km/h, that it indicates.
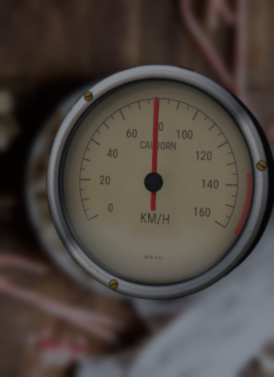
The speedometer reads 80 km/h
